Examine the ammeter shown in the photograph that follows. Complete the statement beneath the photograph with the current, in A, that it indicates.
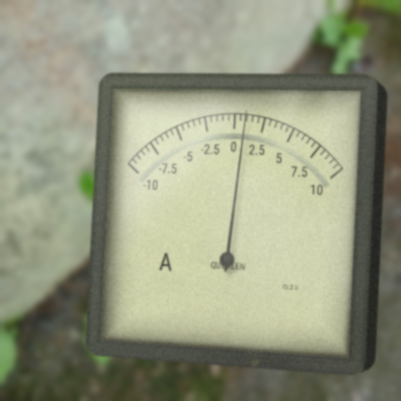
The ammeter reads 1 A
